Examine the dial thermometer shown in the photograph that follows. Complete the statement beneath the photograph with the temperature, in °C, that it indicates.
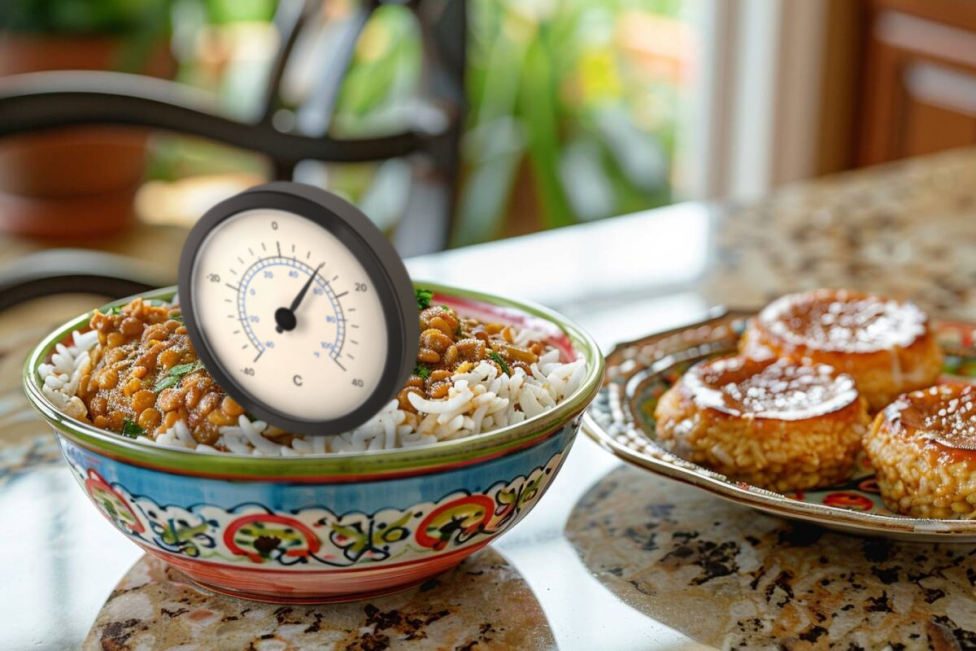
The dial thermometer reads 12 °C
